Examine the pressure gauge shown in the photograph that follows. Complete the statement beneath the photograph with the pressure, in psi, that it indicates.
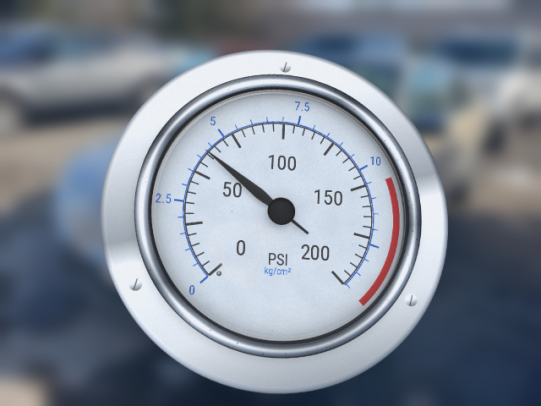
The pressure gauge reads 60 psi
